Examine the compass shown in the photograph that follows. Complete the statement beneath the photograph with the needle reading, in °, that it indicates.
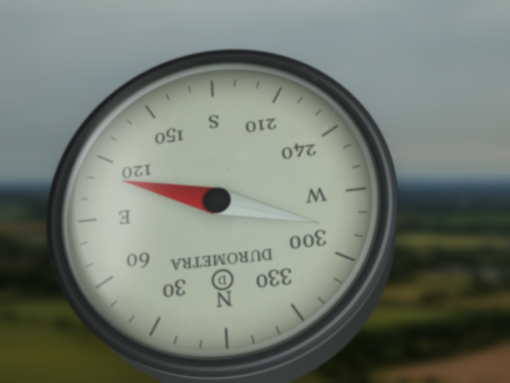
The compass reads 110 °
